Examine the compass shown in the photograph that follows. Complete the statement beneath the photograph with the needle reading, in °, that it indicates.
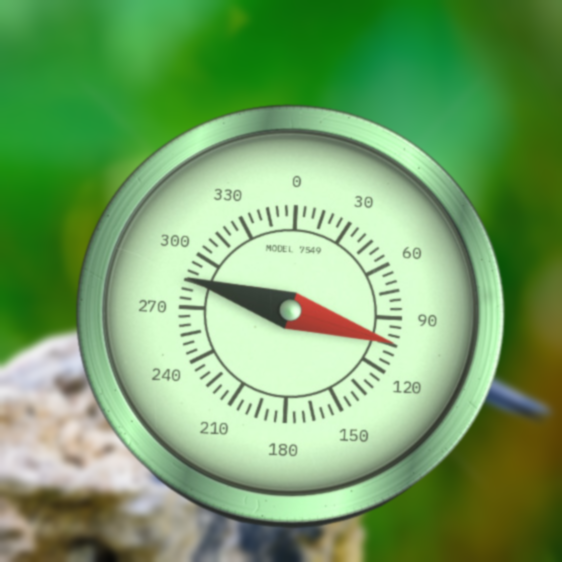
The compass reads 105 °
